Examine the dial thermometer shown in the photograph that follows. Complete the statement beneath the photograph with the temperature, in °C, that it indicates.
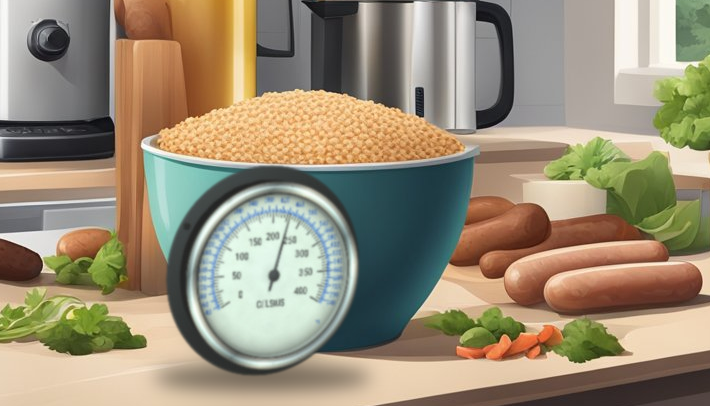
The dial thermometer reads 225 °C
